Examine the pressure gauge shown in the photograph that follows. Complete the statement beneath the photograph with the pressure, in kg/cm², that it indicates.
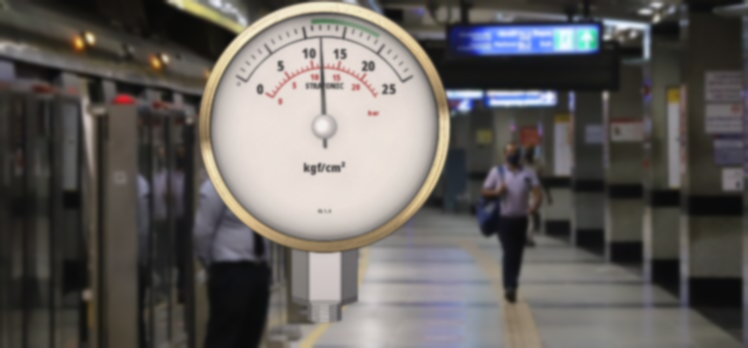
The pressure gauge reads 12 kg/cm²
